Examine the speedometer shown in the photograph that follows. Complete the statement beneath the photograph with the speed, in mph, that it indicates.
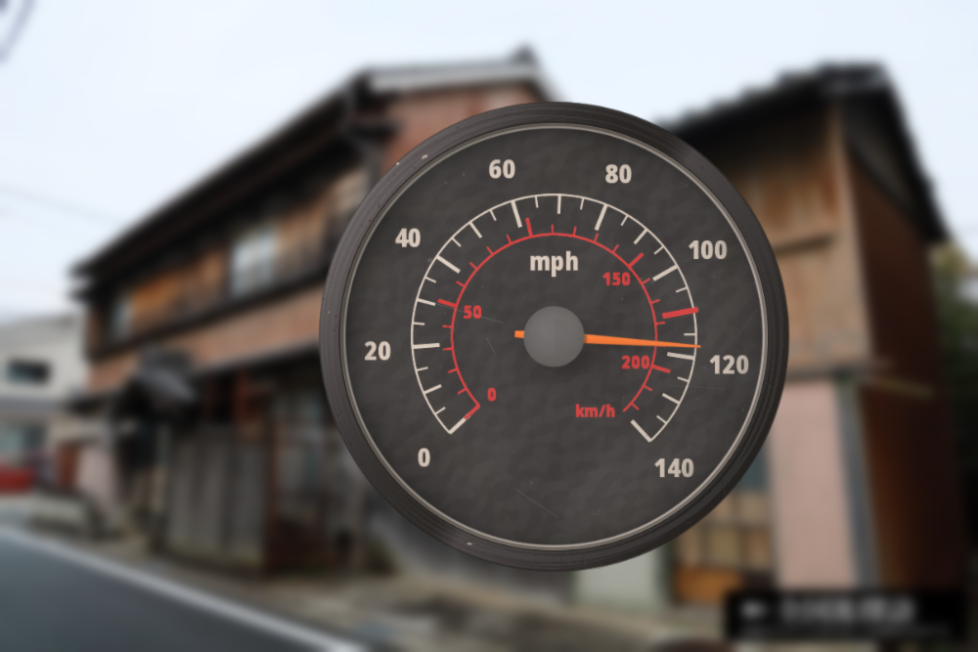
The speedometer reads 117.5 mph
